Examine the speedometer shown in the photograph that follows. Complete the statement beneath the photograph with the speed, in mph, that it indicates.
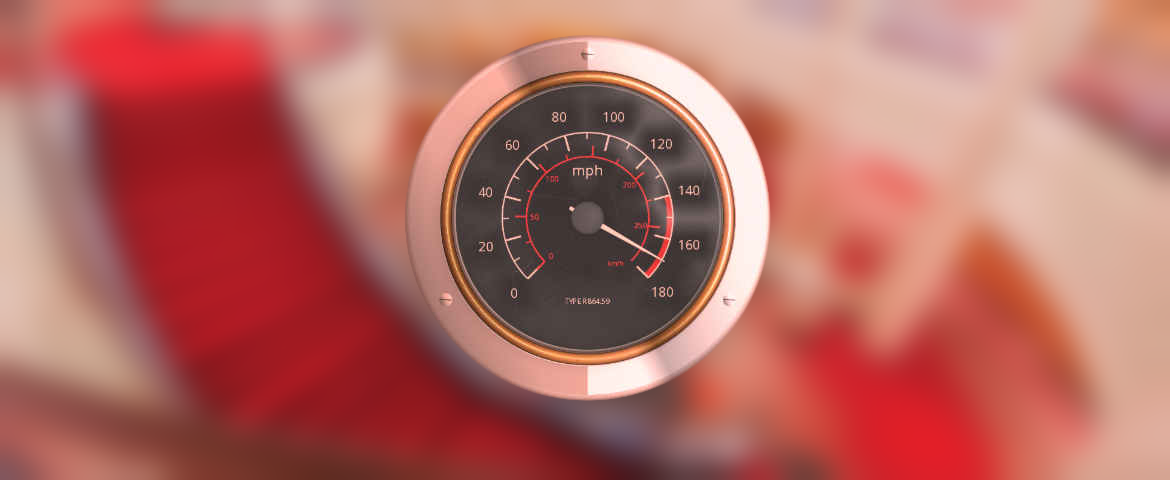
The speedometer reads 170 mph
